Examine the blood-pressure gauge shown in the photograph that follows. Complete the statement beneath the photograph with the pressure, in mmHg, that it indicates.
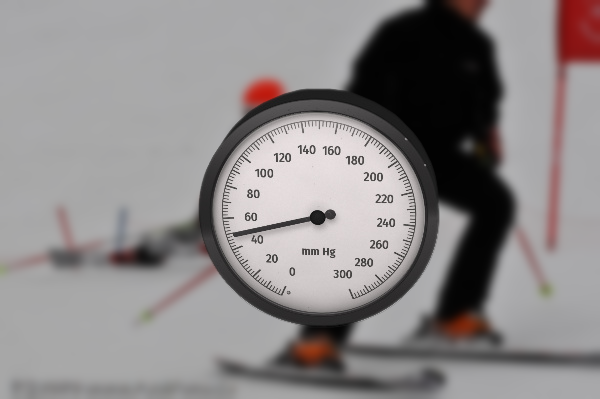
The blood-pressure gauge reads 50 mmHg
